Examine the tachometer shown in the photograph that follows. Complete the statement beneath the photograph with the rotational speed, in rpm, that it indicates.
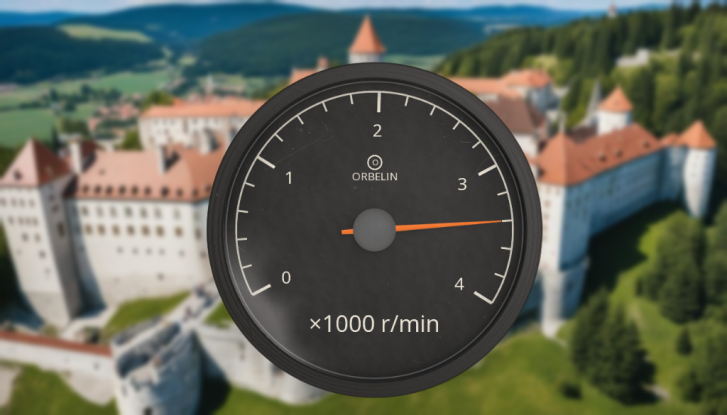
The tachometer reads 3400 rpm
